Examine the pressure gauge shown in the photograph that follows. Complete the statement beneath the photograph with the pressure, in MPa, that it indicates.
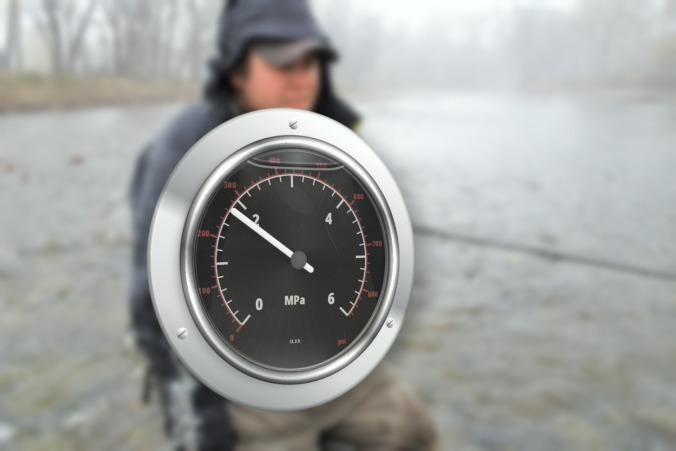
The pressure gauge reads 1.8 MPa
